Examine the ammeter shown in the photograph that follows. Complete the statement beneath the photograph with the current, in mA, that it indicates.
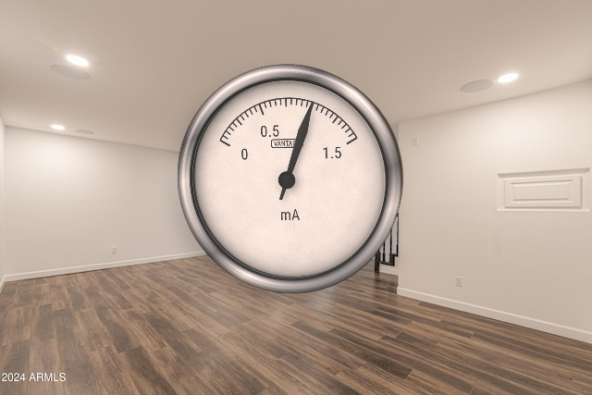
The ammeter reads 1 mA
